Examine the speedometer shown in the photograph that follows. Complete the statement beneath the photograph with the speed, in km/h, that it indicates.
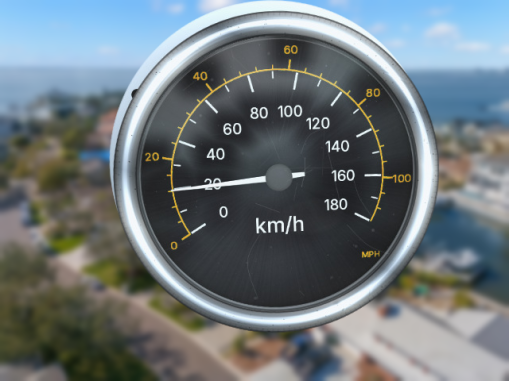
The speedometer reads 20 km/h
